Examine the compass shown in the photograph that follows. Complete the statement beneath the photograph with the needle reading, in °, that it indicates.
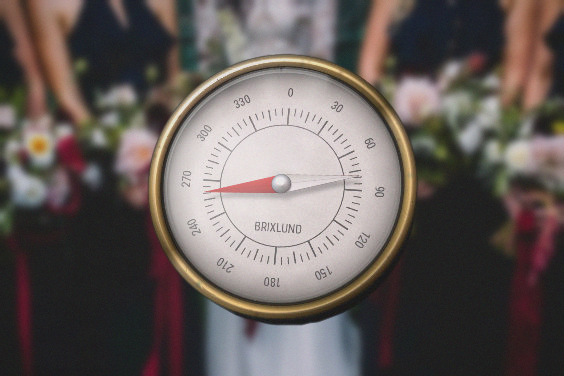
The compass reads 260 °
